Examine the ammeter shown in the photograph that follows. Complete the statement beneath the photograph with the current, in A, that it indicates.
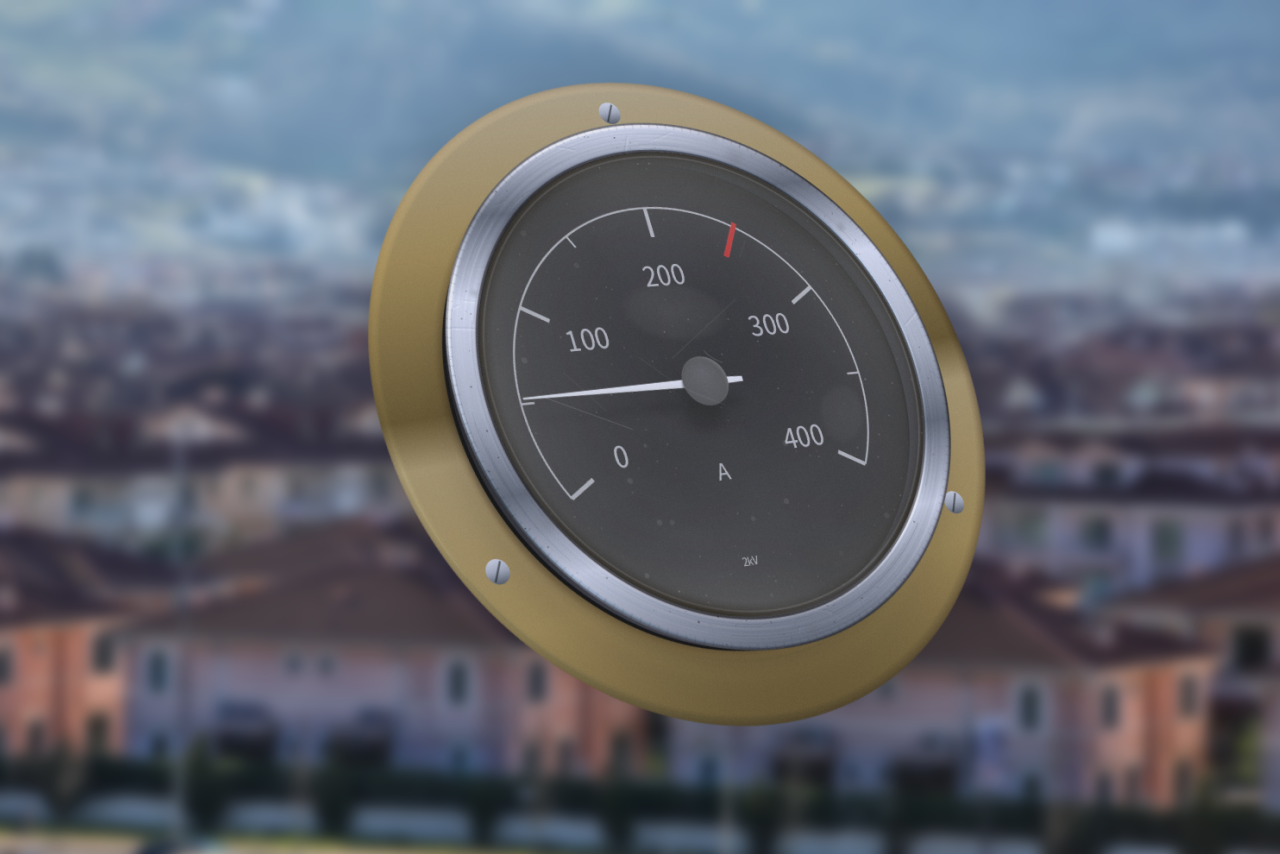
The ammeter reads 50 A
